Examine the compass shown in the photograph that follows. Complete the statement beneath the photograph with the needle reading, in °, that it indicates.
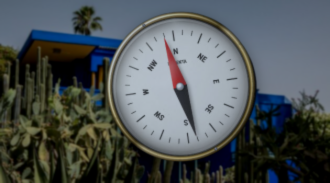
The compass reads 350 °
